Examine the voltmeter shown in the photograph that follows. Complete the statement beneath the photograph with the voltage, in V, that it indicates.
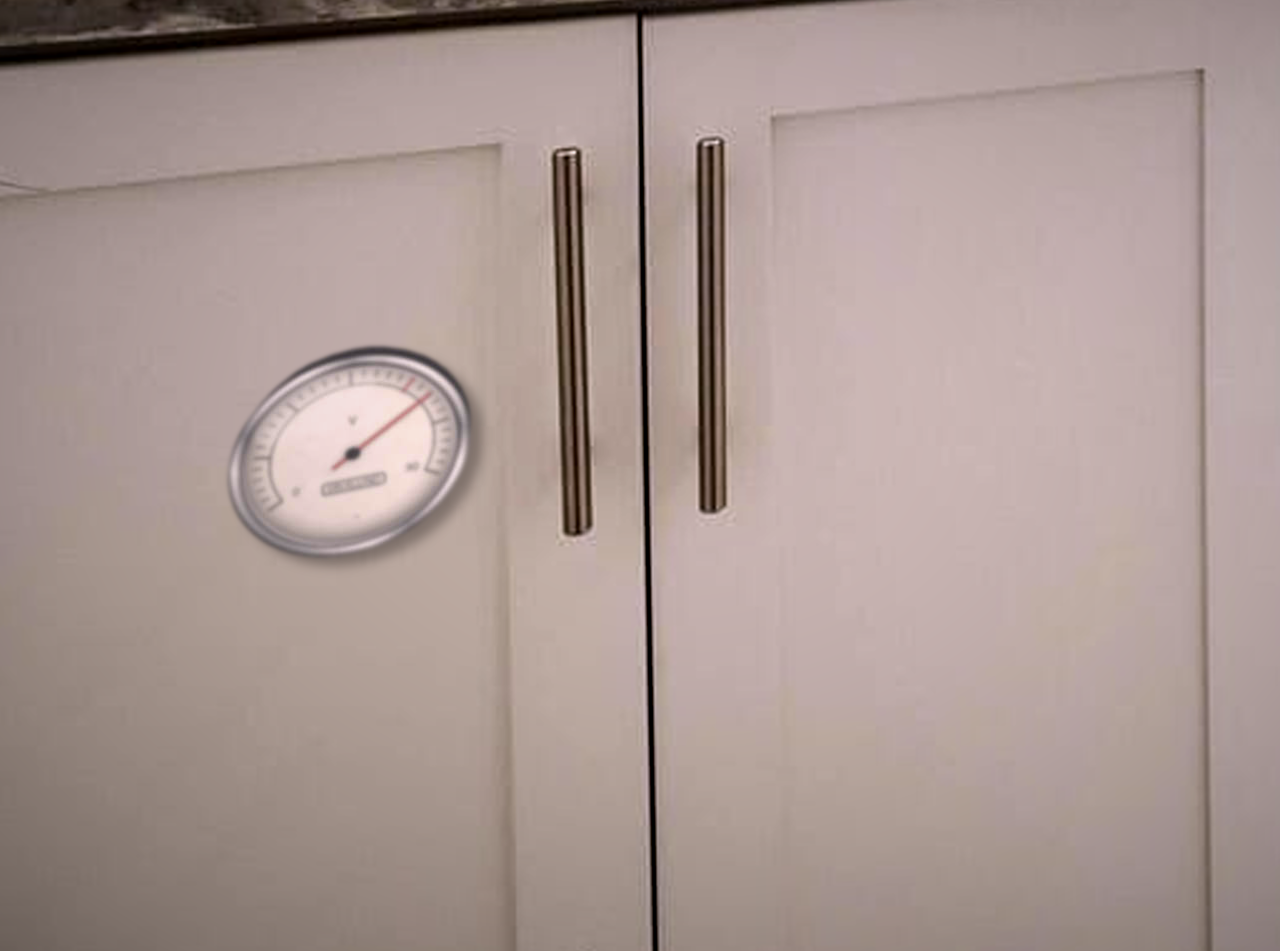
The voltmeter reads 22 V
